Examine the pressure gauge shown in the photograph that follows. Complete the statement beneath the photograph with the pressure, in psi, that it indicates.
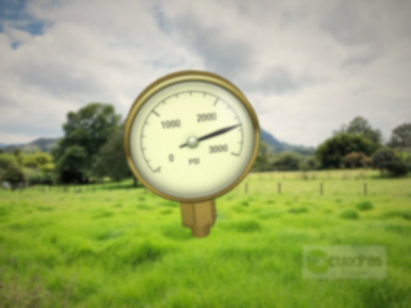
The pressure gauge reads 2500 psi
